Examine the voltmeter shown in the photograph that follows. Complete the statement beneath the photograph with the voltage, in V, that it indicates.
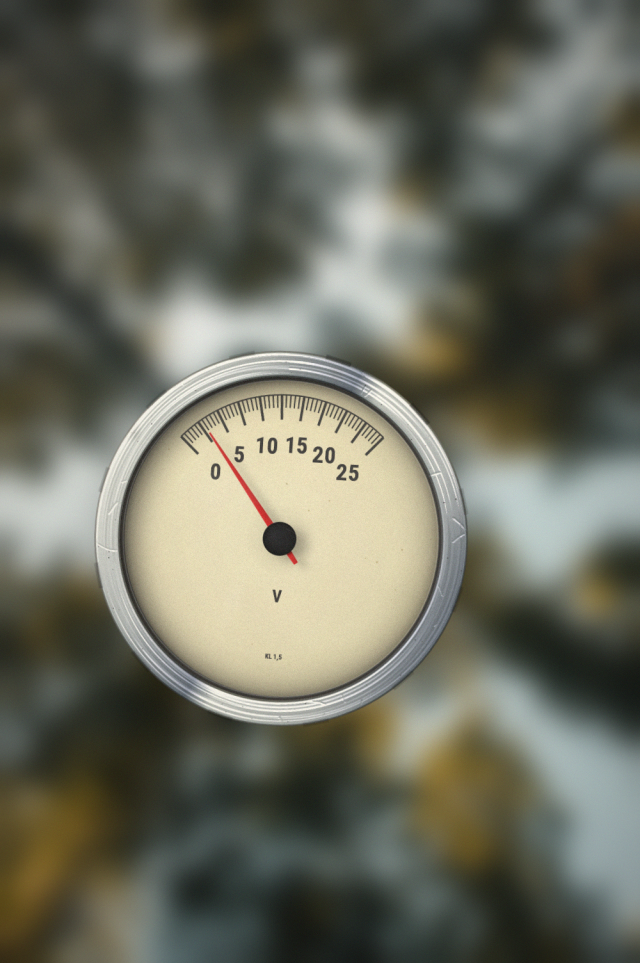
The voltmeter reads 3 V
